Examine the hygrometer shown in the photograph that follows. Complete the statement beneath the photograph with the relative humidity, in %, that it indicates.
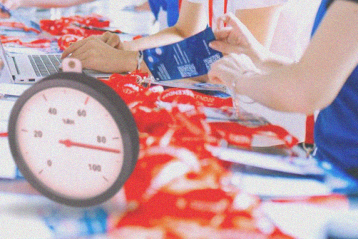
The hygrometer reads 85 %
